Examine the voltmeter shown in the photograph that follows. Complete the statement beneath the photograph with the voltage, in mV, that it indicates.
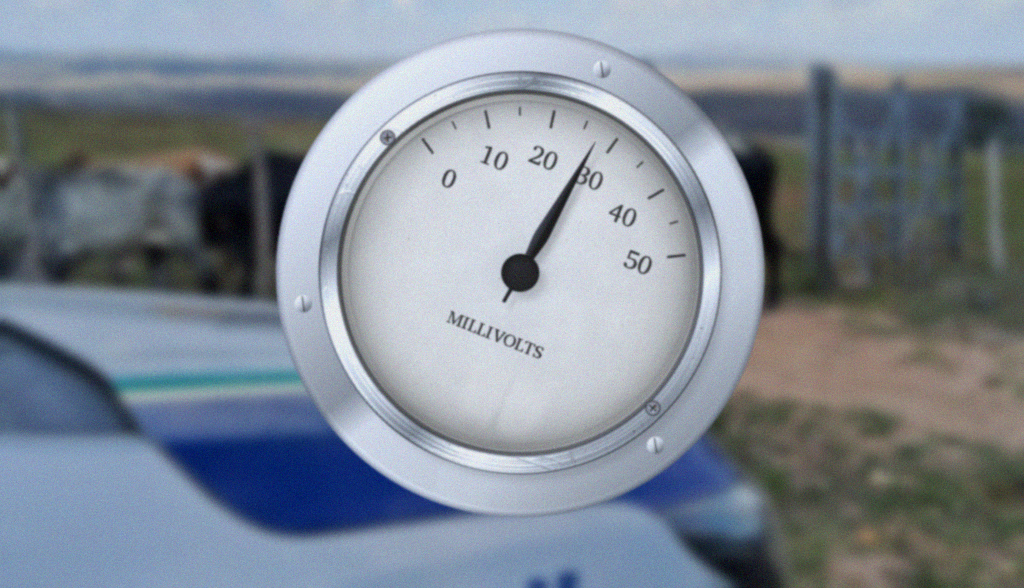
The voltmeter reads 27.5 mV
